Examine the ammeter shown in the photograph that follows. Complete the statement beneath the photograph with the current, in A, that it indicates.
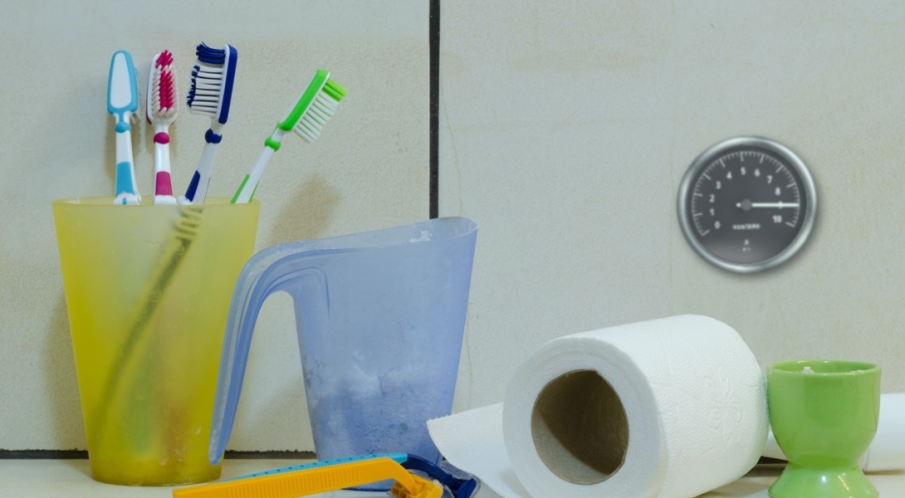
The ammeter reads 9 A
